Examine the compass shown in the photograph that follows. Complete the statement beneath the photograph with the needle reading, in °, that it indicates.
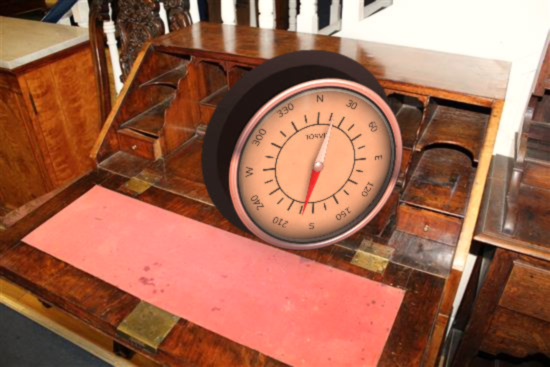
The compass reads 195 °
